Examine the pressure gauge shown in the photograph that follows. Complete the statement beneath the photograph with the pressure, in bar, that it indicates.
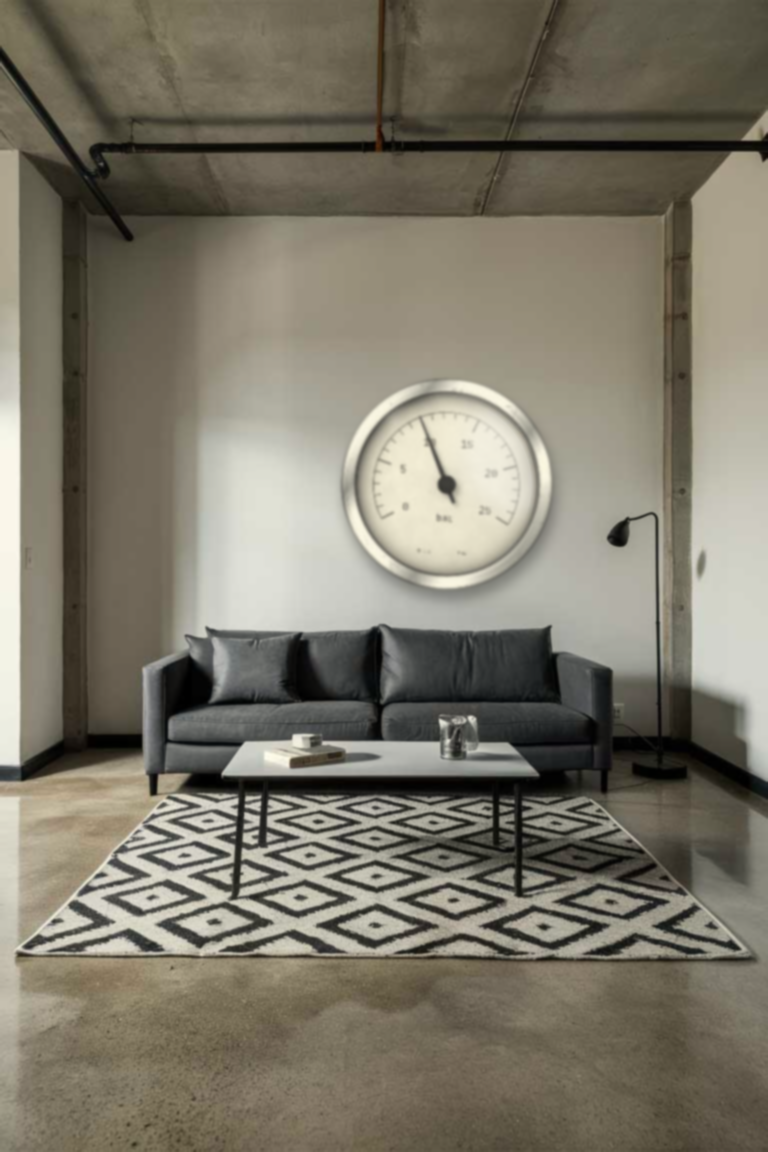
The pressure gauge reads 10 bar
